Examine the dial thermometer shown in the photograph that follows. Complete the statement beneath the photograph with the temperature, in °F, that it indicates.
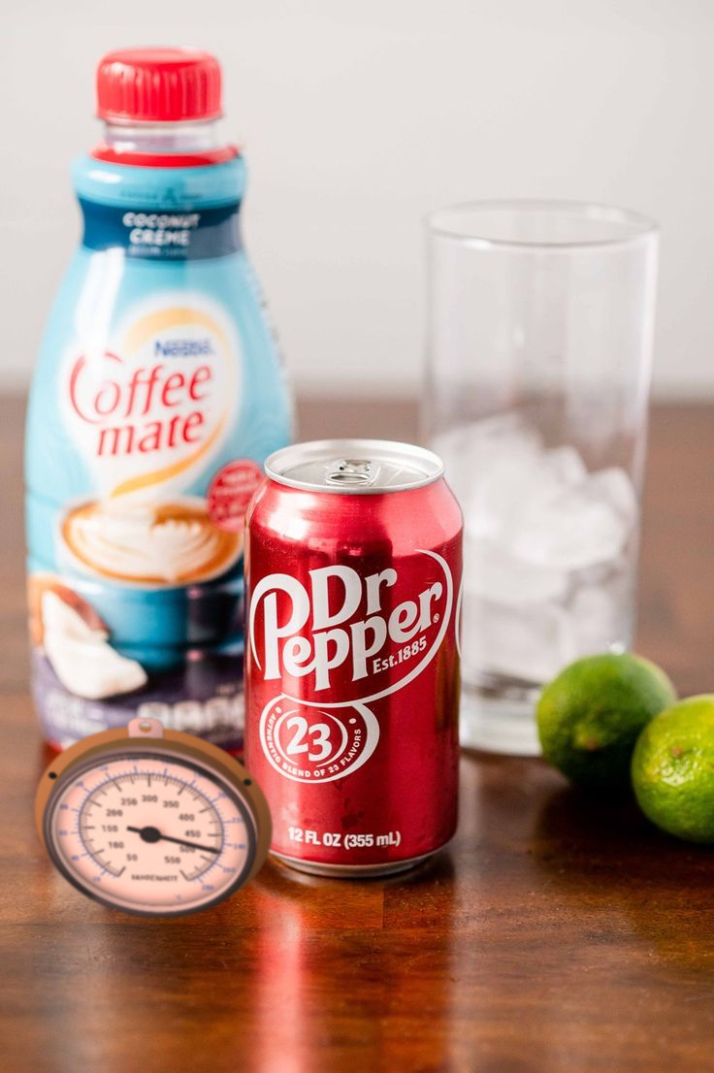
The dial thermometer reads 475 °F
